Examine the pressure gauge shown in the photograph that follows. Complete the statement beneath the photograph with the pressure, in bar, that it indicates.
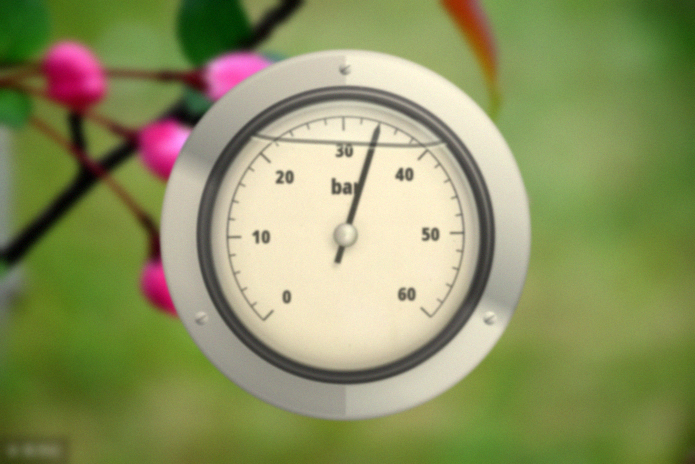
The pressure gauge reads 34 bar
